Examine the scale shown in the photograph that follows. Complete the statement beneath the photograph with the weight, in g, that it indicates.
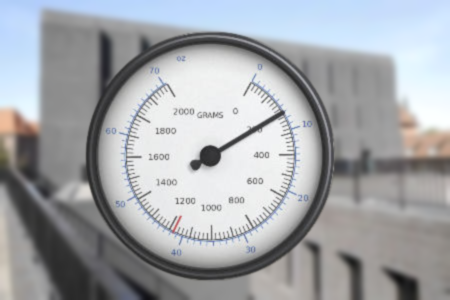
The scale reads 200 g
